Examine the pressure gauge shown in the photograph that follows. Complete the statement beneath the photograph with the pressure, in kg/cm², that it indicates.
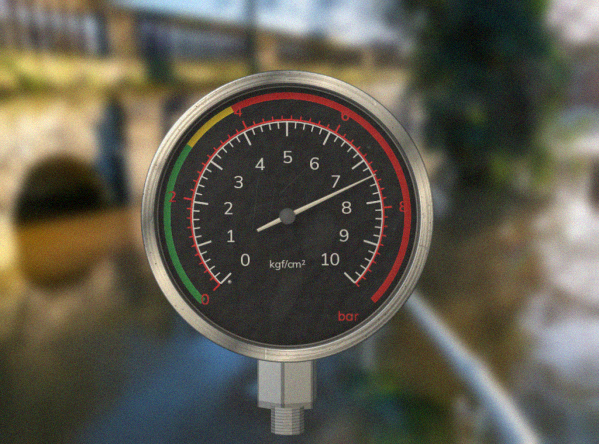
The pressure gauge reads 7.4 kg/cm²
